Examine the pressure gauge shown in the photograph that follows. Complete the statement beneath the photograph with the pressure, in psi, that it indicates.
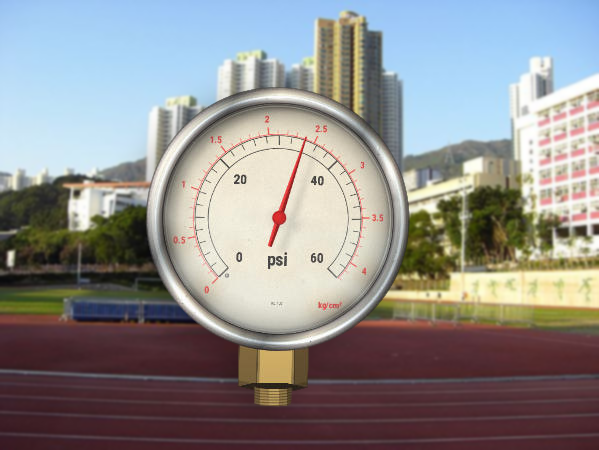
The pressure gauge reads 34 psi
